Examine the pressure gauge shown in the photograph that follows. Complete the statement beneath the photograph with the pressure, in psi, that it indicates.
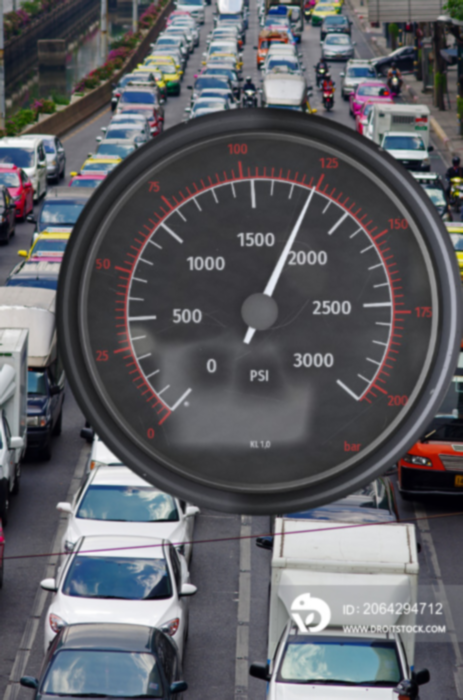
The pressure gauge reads 1800 psi
